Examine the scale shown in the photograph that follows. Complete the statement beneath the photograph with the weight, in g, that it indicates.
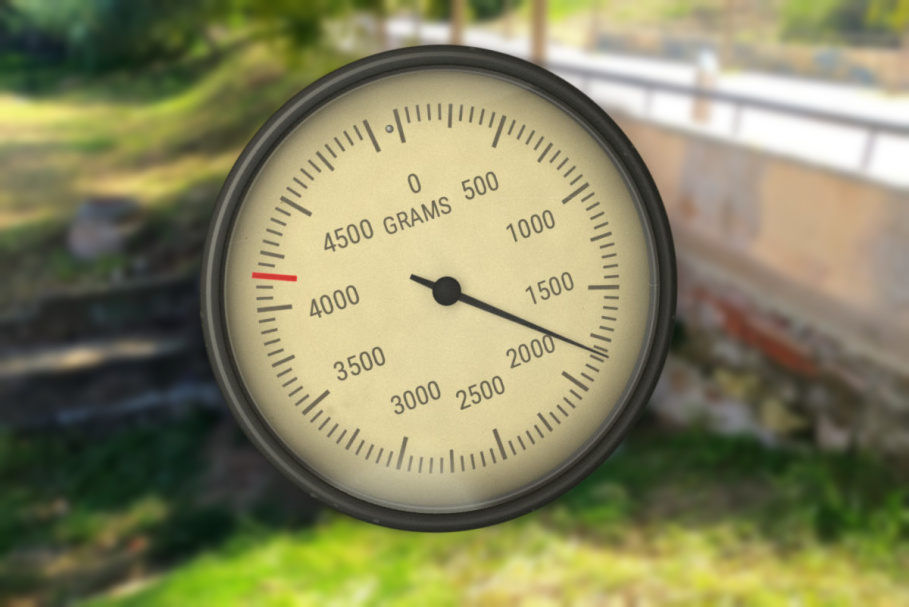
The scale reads 1825 g
